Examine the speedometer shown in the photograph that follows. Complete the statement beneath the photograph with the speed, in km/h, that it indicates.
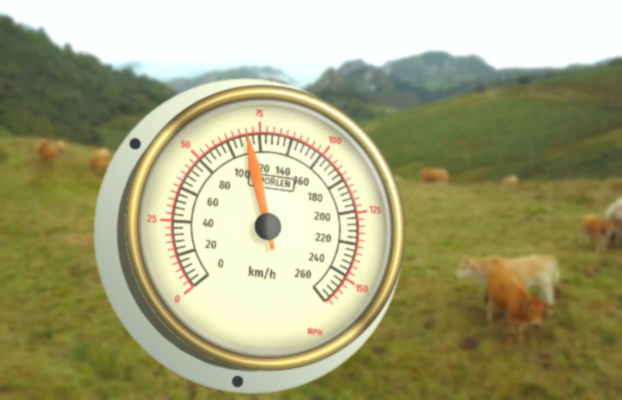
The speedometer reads 112 km/h
